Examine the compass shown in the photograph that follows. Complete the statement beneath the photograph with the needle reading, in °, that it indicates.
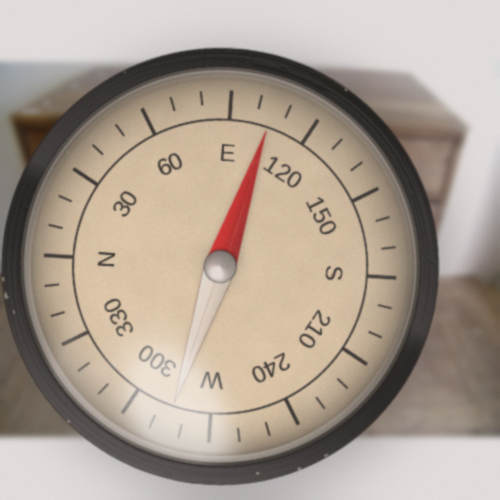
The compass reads 105 °
